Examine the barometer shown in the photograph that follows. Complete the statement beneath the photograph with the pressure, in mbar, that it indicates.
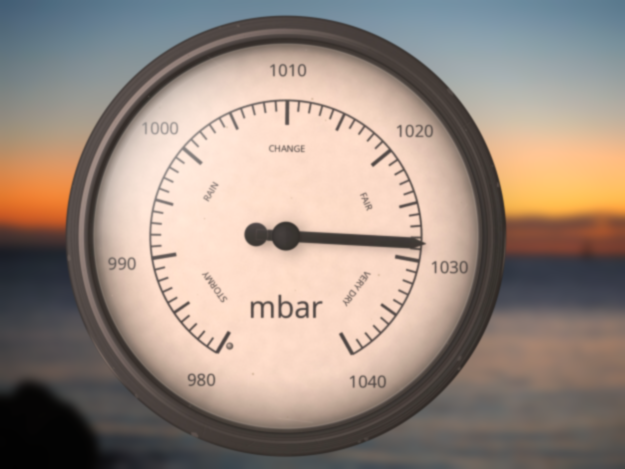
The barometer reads 1028.5 mbar
